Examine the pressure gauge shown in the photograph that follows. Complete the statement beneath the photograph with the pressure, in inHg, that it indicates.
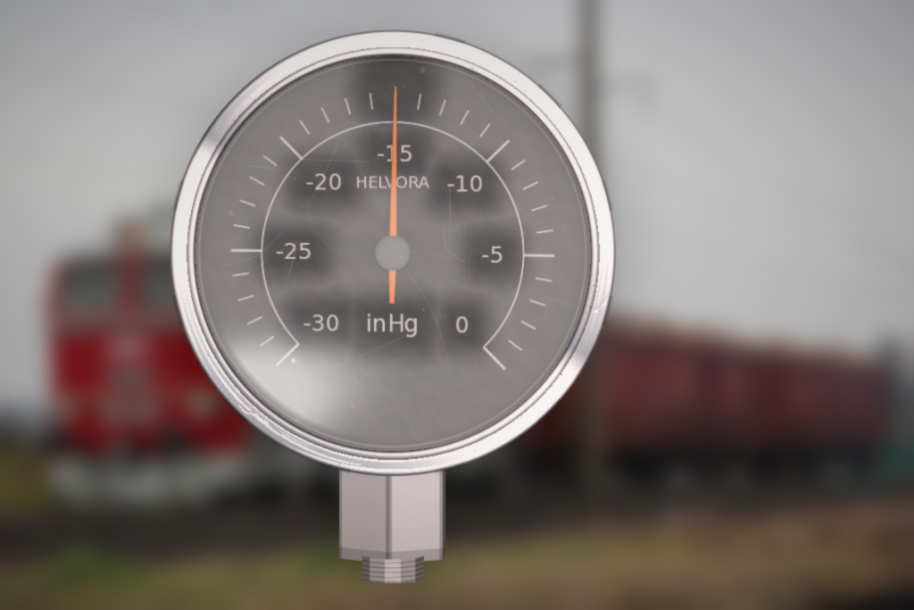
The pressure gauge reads -15 inHg
